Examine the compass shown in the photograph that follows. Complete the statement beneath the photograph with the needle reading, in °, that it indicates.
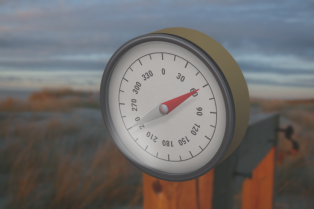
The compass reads 60 °
